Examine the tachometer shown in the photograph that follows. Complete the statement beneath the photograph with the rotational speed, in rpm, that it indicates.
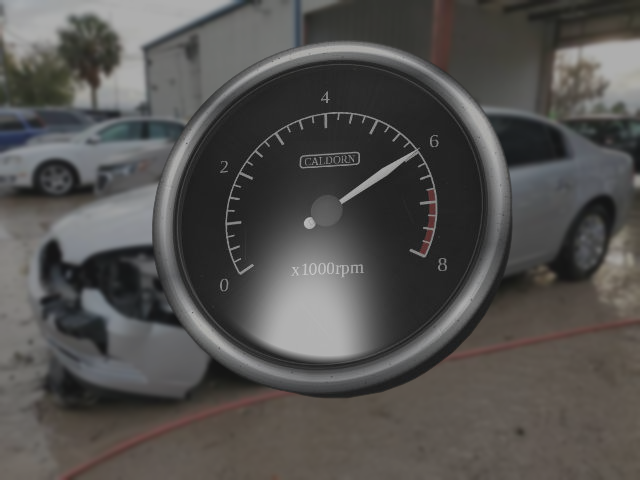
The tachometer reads 6000 rpm
